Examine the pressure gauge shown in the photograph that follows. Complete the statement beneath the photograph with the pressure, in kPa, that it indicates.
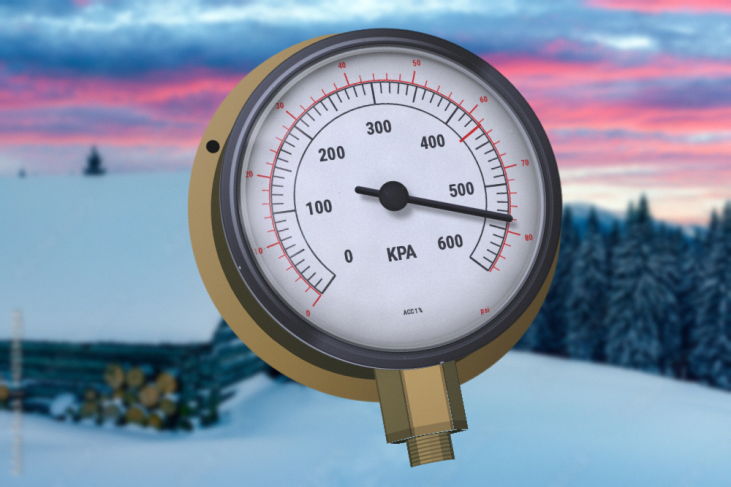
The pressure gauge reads 540 kPa
